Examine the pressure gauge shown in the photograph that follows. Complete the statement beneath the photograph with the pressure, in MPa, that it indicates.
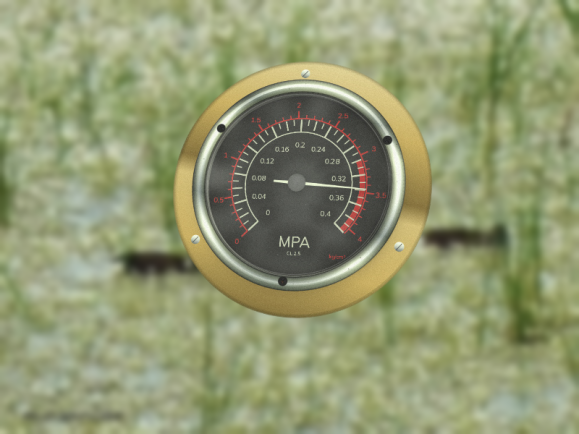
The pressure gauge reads 0.34 MPa
